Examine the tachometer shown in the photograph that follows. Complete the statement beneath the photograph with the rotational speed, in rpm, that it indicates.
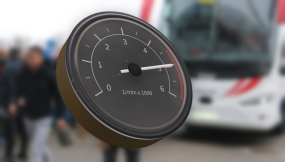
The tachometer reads 5000 rpm
